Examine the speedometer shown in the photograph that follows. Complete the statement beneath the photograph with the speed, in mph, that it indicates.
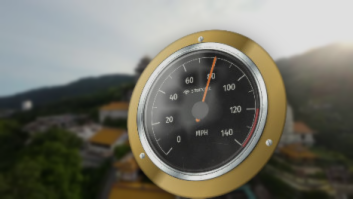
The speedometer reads 80 mph
